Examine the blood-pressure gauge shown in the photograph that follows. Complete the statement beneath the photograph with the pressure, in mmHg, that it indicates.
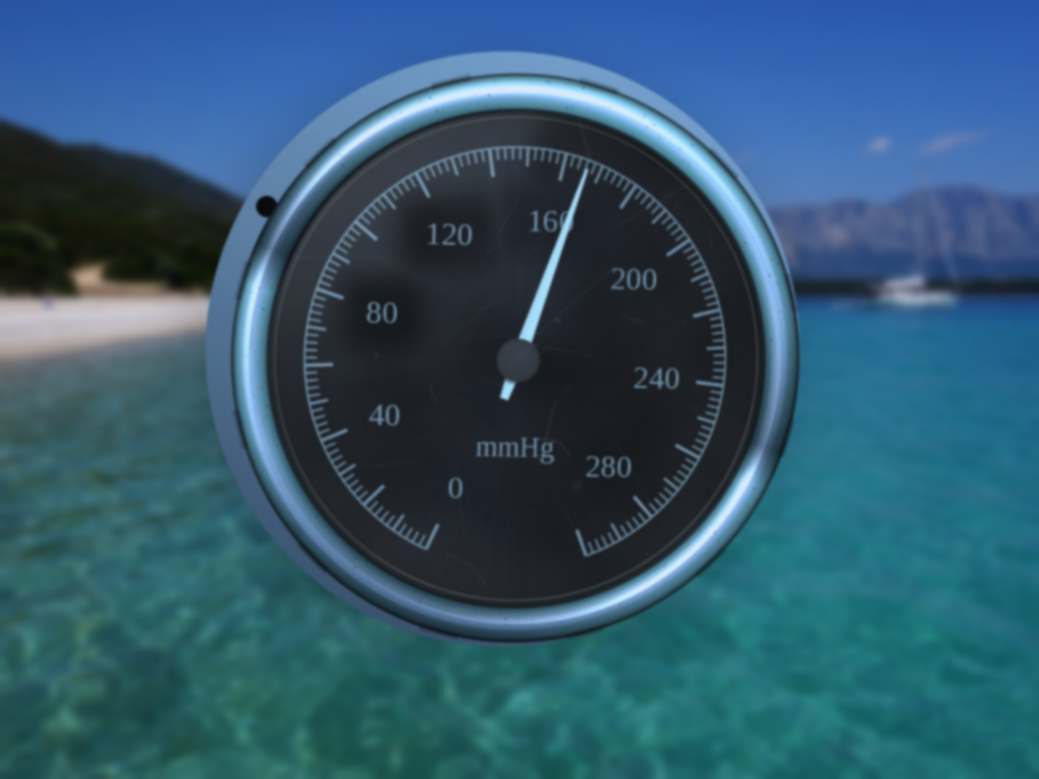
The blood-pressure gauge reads 166 mmHg
